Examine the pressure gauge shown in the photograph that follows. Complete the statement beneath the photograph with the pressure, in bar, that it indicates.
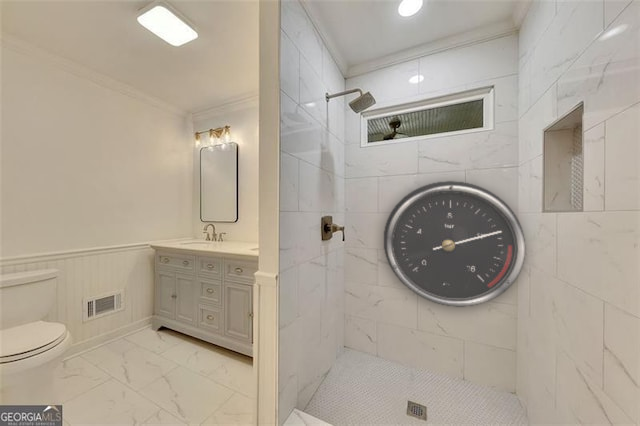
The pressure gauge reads 12 bar
